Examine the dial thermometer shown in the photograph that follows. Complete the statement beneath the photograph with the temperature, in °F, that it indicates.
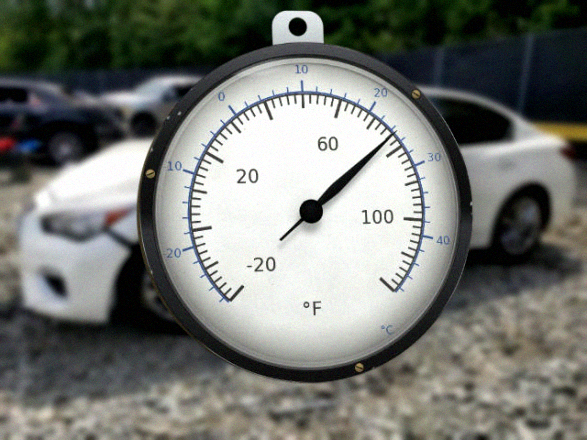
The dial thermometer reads 76 °F
